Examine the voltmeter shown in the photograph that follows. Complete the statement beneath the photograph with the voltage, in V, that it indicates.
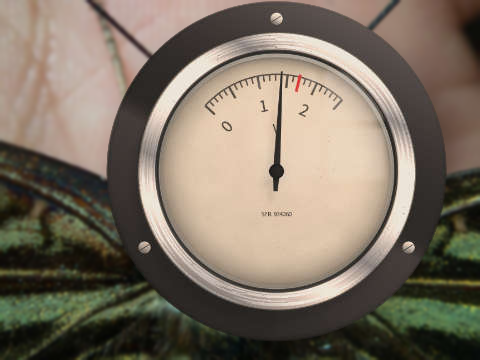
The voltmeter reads 1.4 V
